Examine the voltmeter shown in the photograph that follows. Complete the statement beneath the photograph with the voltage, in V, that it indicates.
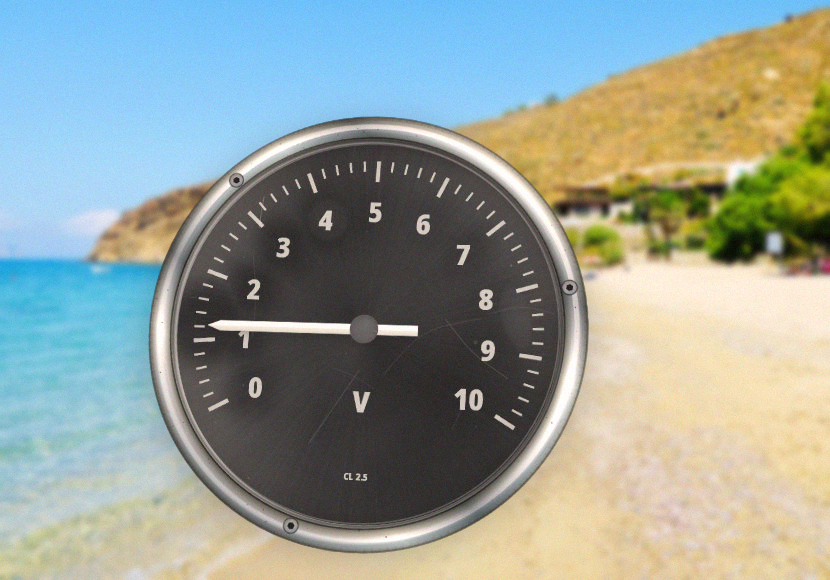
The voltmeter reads 1.2 V
